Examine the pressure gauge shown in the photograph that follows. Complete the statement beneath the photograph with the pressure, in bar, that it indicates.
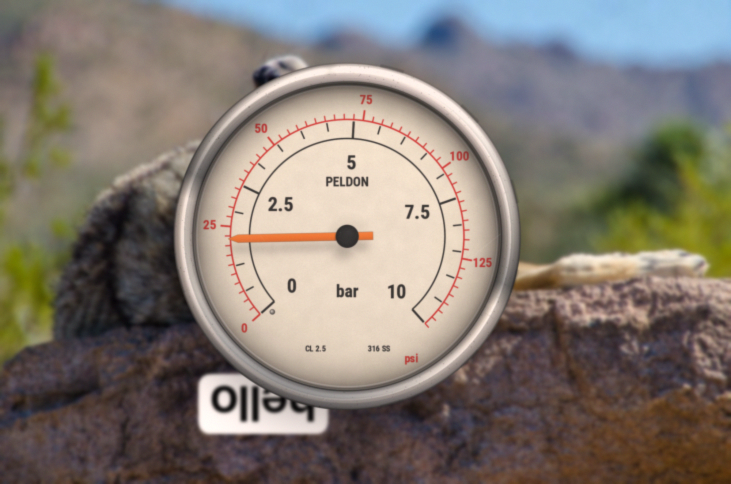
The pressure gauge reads 1.5 bar
